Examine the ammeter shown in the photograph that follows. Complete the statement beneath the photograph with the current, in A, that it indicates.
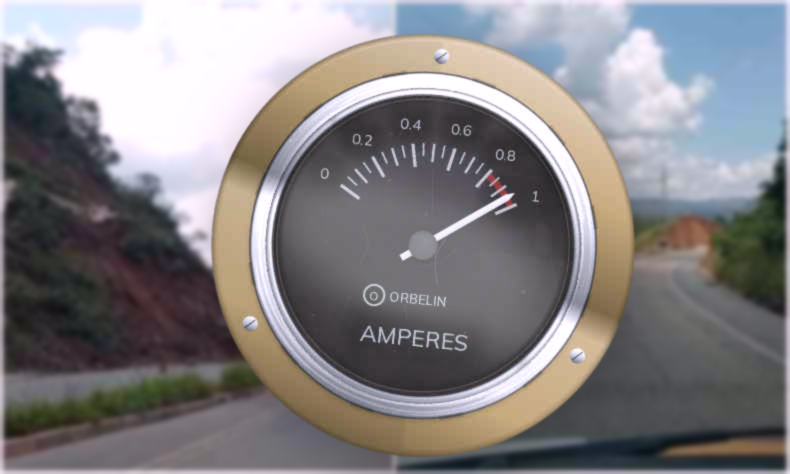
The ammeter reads 0.95 A
